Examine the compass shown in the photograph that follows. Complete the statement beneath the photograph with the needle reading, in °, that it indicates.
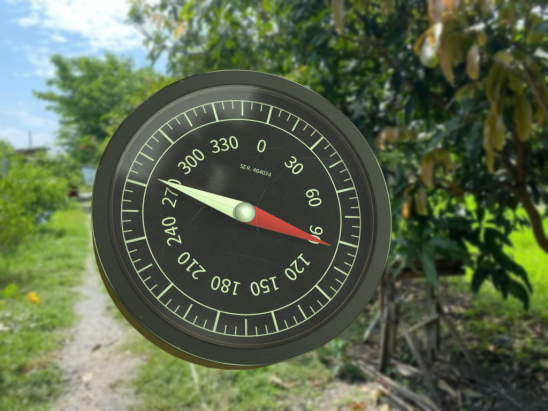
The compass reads 95 °
